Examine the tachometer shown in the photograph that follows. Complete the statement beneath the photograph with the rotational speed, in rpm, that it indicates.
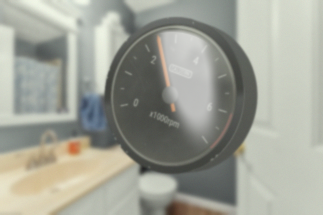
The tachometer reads 2500 rpm
